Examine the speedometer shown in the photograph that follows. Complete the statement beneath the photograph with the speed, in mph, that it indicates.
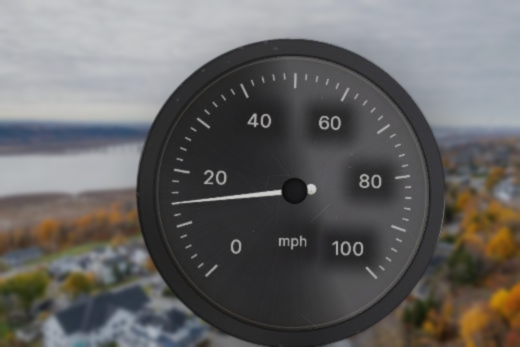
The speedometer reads 14 mph
